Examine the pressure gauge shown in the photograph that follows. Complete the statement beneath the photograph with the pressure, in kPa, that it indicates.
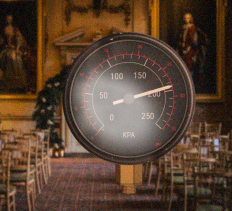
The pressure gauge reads 195 kPa
